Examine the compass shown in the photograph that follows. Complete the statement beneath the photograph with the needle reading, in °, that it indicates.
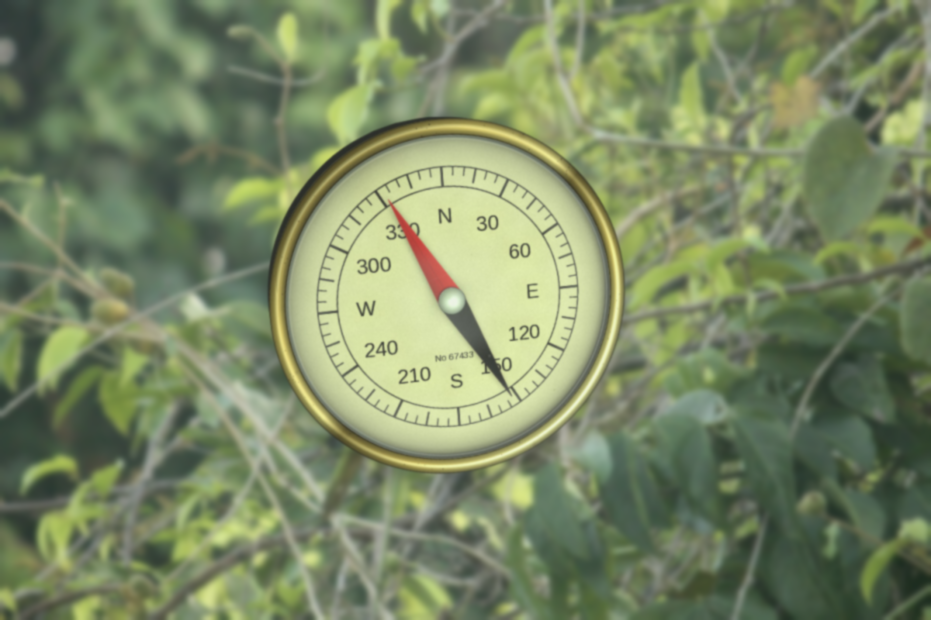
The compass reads 332.5 °
